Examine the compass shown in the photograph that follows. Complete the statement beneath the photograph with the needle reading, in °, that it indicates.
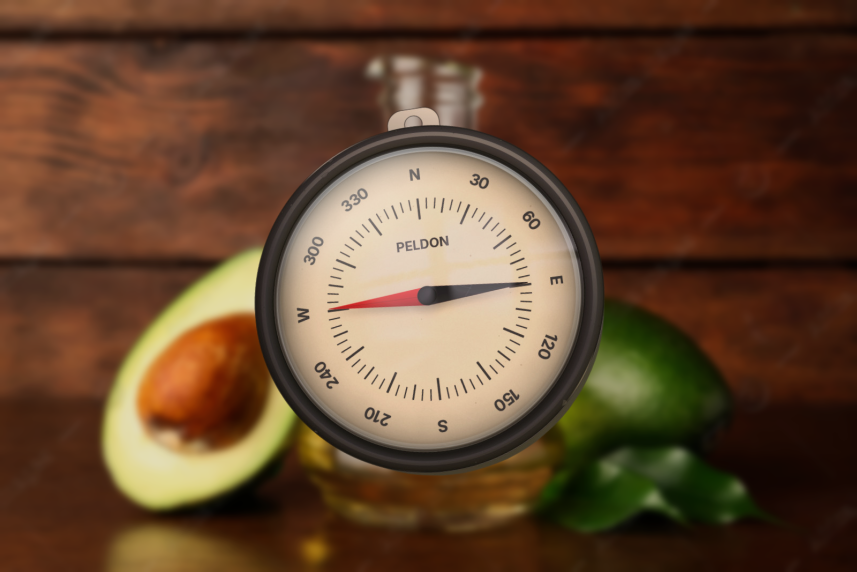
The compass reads 270 °
